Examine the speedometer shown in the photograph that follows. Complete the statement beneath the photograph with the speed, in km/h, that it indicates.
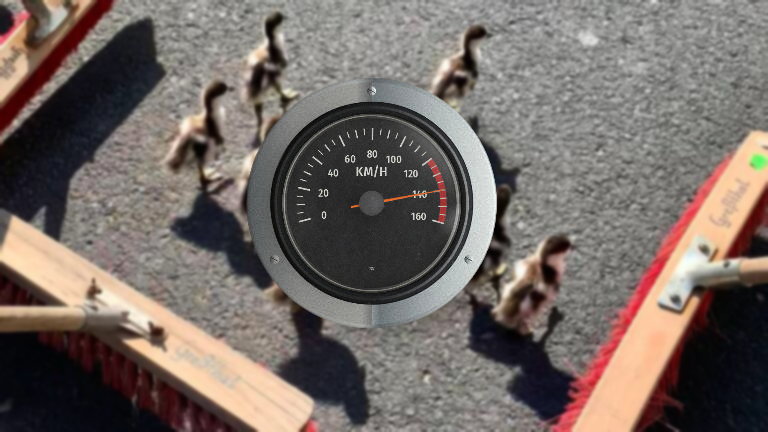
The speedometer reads 140 km/h
